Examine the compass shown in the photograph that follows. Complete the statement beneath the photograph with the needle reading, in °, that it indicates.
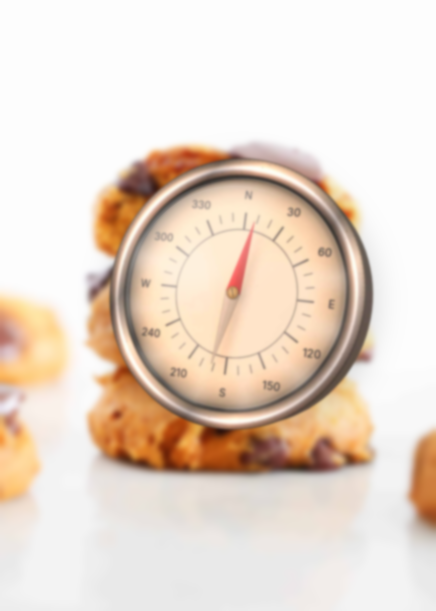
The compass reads 10 °
